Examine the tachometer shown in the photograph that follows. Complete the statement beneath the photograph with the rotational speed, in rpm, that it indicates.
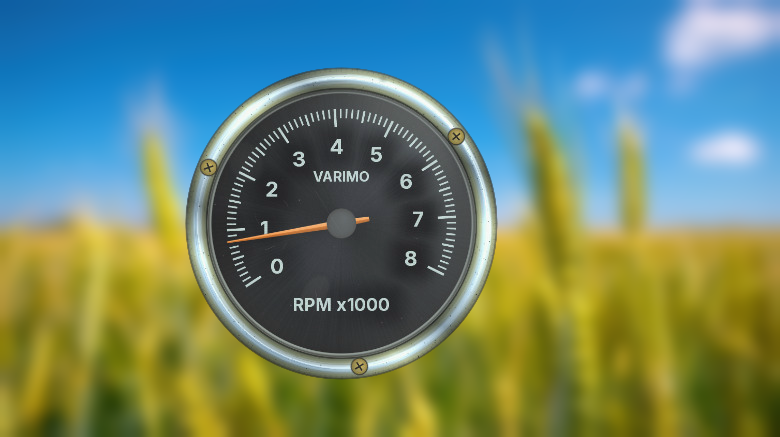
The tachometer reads 800 rpm
